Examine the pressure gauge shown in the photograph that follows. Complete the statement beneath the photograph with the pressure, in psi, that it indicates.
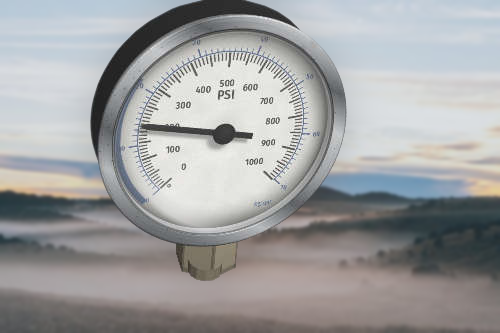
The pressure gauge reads 200 psi
